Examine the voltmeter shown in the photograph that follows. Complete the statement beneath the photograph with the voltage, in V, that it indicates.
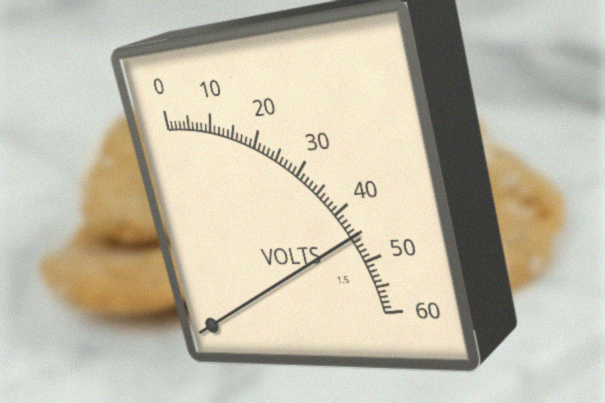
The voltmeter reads 45 V
